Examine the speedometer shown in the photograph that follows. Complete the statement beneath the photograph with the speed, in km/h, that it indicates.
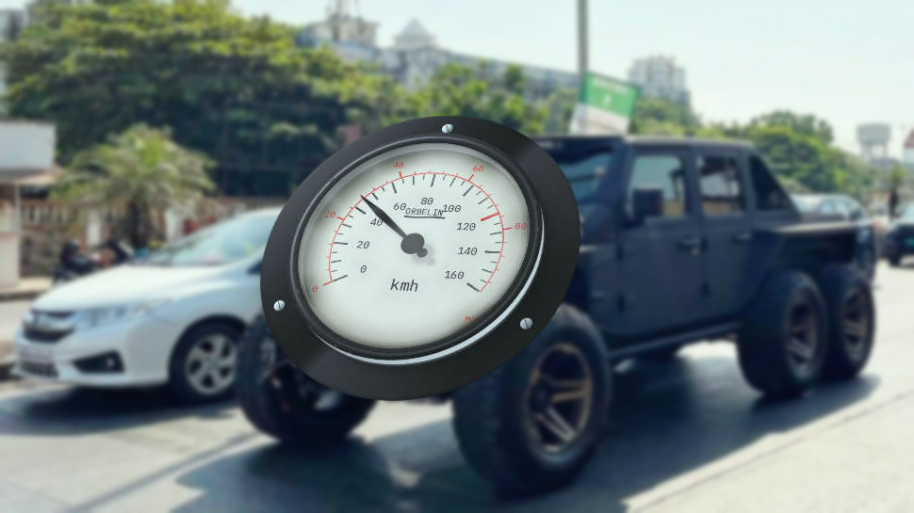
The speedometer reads 45 km/h
